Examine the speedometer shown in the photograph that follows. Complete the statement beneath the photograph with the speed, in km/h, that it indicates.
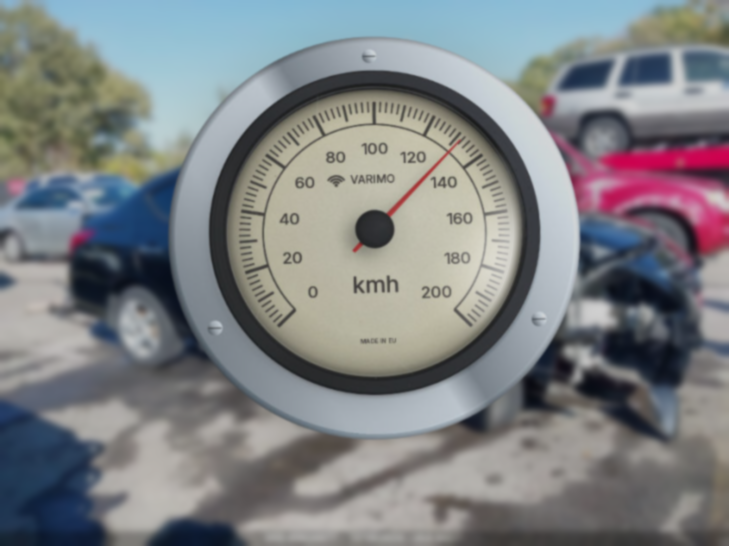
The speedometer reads 132 km/h
